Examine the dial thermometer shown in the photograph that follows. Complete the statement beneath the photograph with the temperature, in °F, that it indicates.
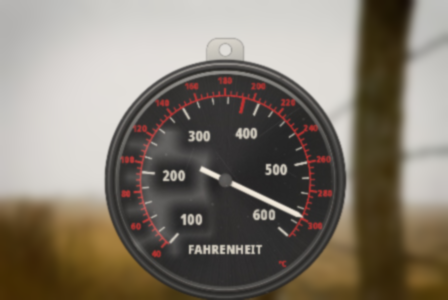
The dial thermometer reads 570 °F
